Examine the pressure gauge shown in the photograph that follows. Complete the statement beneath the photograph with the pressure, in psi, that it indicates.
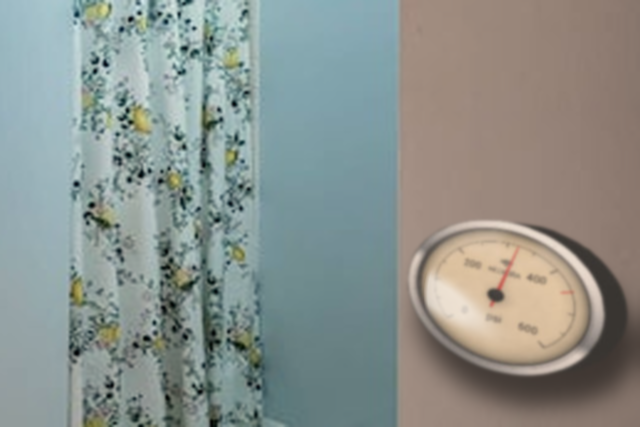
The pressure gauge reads 325 psi
